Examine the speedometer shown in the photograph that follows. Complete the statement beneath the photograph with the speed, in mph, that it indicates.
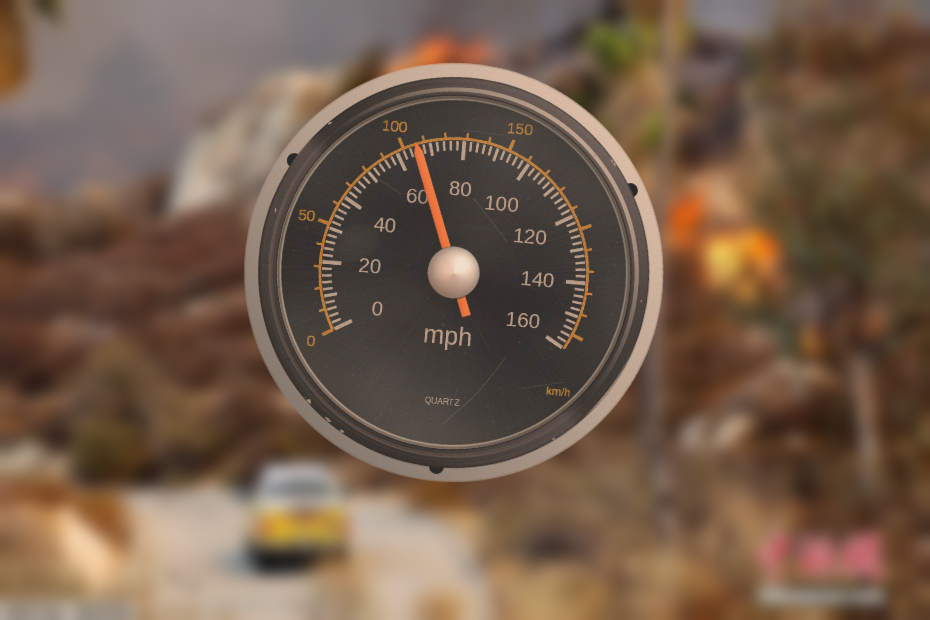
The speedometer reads 66 mph
